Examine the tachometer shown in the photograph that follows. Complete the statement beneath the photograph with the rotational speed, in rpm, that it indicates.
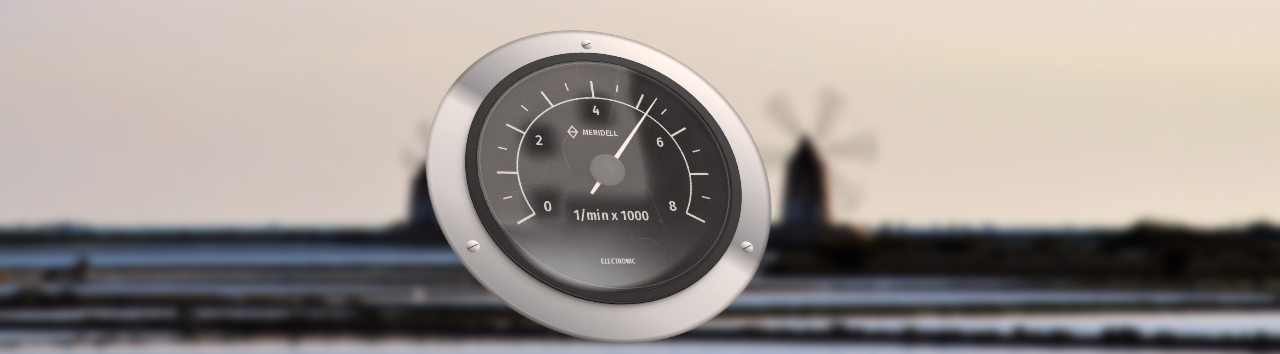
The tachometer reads 5250 rpm
